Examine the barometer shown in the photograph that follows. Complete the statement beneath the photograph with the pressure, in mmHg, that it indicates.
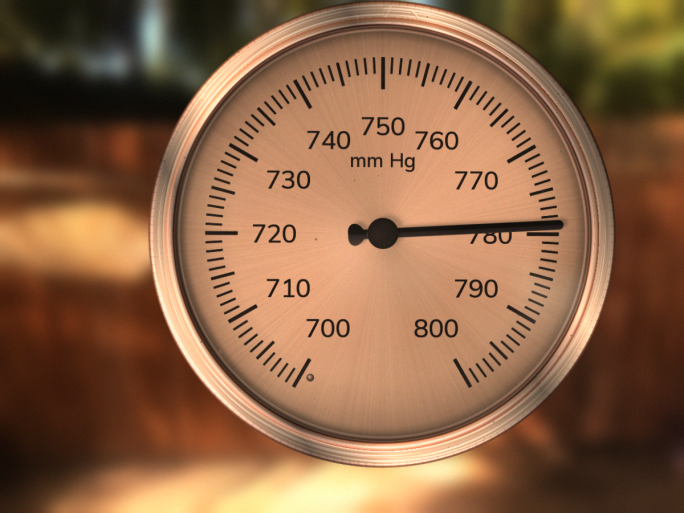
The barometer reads 779 mmHg
